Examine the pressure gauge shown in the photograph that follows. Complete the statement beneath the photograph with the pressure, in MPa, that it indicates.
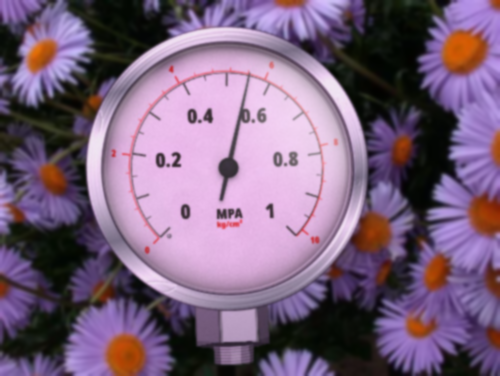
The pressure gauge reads 0.55 MPa
